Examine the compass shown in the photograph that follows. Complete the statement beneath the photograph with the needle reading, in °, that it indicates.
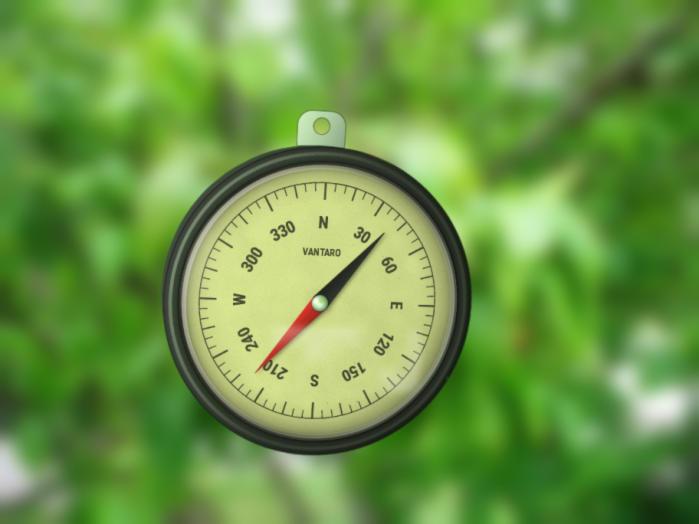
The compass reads 220 °
